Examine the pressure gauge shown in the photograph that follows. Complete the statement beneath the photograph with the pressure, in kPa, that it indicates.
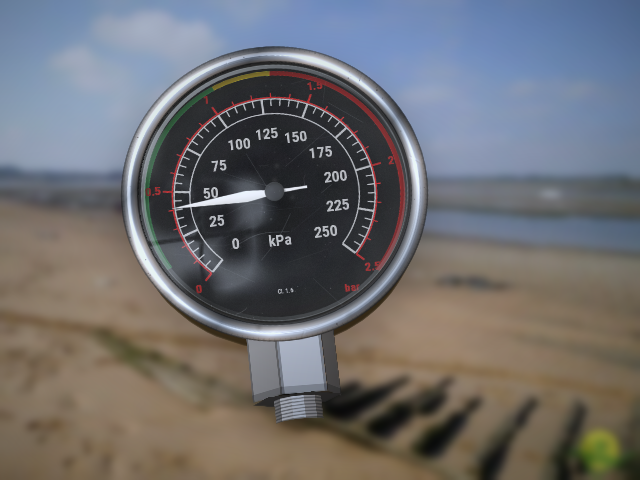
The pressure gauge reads 40 kPa
